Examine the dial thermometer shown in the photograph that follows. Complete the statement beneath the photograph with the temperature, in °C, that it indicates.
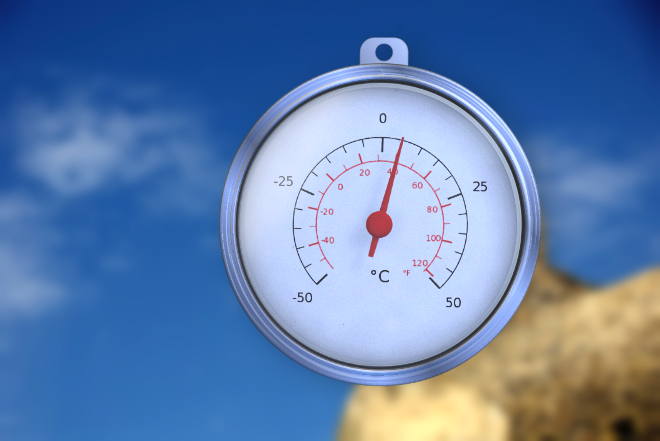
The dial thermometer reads 5 °C
